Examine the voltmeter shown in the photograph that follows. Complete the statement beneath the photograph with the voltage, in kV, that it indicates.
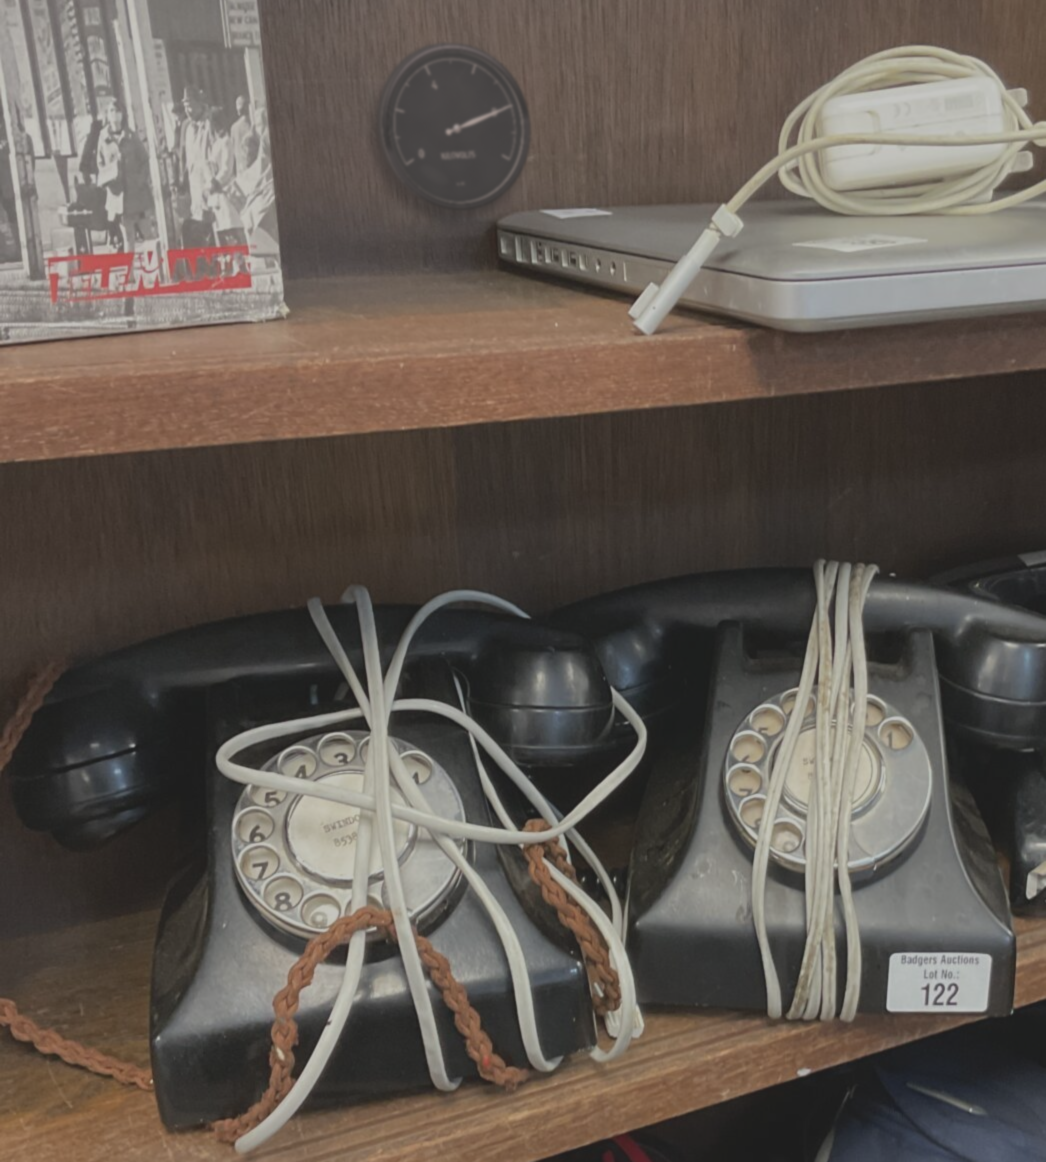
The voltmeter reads 8 kV
